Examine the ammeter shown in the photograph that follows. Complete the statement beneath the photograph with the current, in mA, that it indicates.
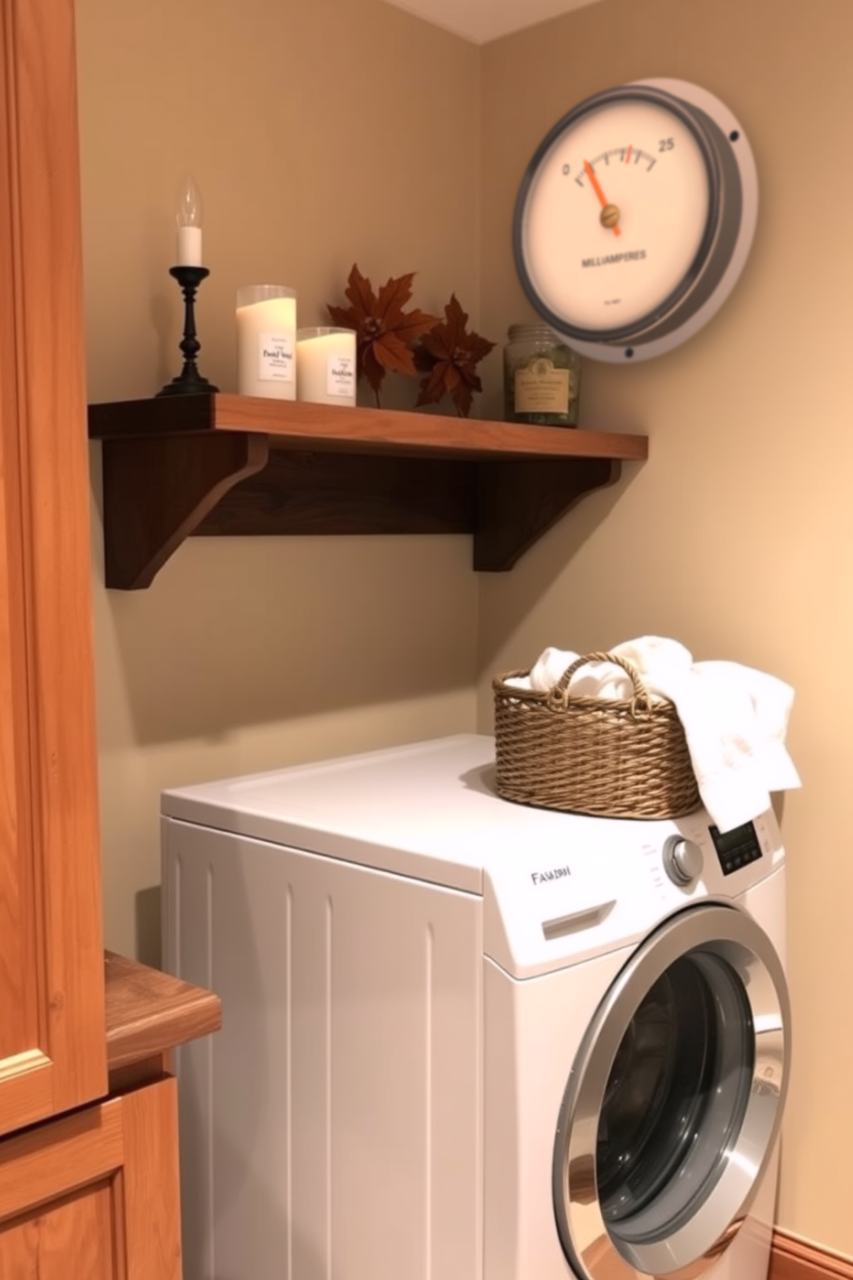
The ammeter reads 5 mA
